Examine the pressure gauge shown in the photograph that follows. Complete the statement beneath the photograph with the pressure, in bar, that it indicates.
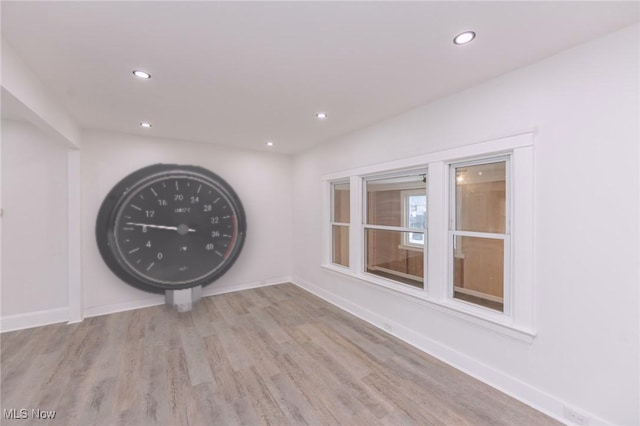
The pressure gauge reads 9 bar
